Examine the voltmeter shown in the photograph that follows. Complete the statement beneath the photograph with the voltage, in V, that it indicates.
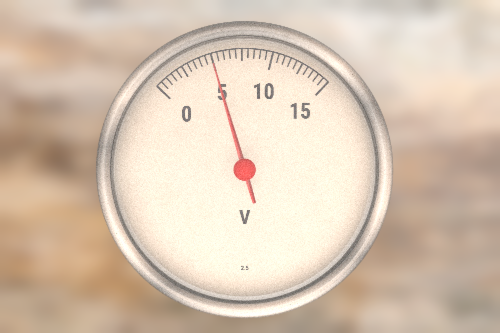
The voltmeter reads 5 V
